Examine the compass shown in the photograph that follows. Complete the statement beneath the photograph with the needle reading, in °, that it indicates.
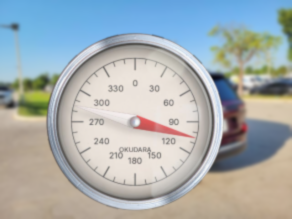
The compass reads 105 °
